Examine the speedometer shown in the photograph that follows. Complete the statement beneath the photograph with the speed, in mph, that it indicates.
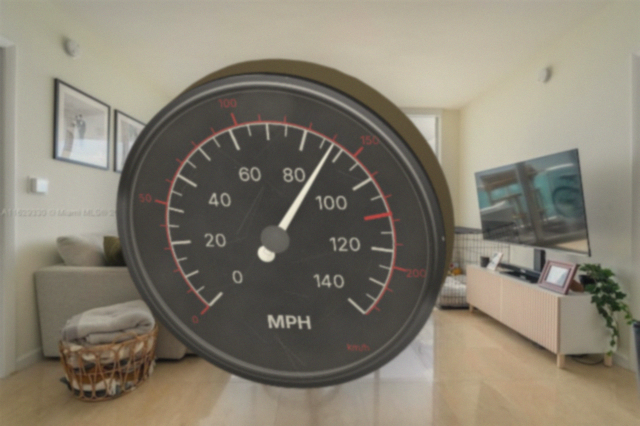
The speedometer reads 87.5 mph
